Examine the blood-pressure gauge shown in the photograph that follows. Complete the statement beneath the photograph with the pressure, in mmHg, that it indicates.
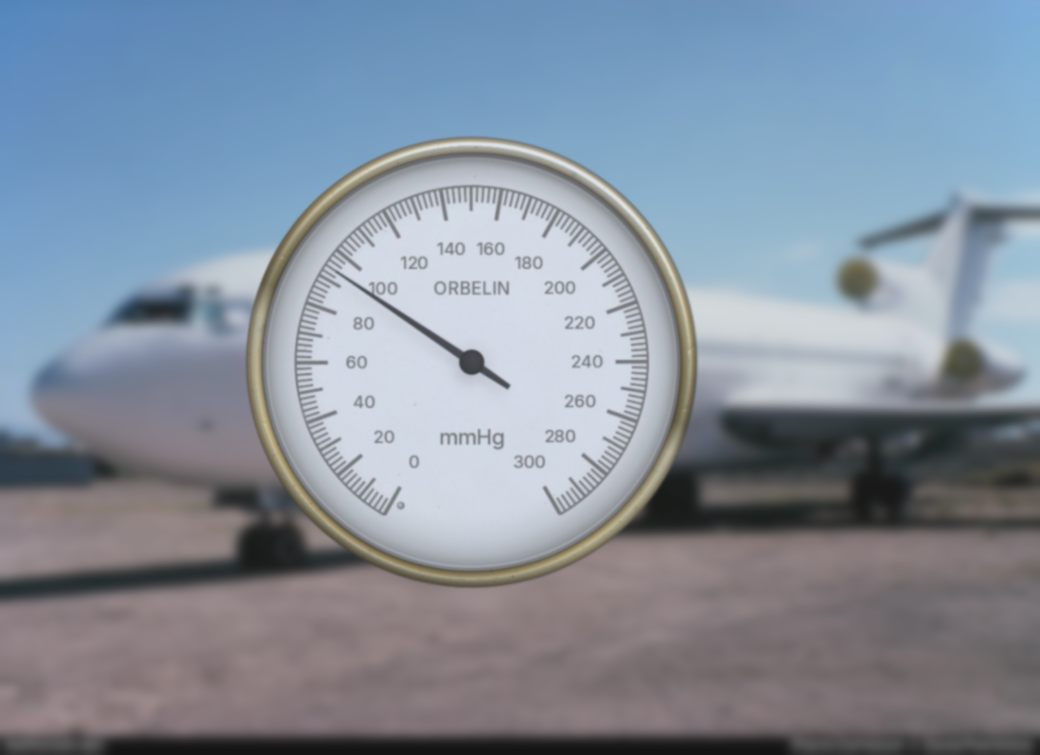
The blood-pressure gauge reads 94 mmHg
